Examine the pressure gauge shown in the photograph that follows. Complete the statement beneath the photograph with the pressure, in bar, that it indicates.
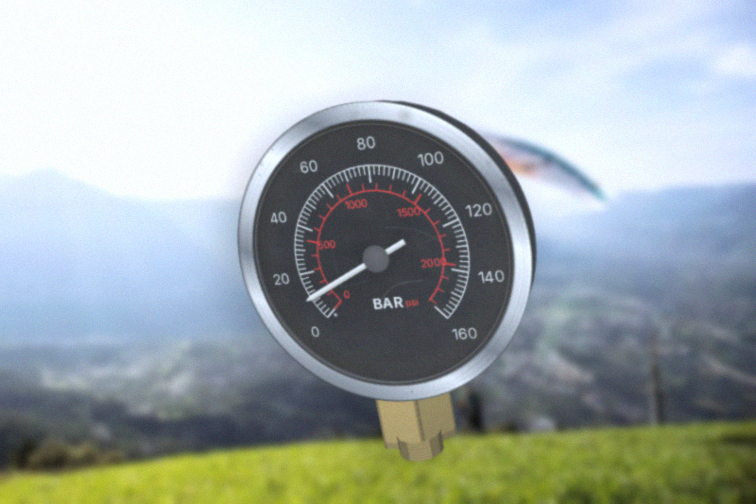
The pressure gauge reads 10 bar
